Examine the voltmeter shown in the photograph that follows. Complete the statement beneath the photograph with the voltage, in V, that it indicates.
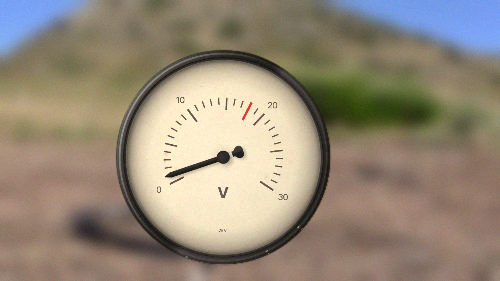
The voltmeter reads 1 V
